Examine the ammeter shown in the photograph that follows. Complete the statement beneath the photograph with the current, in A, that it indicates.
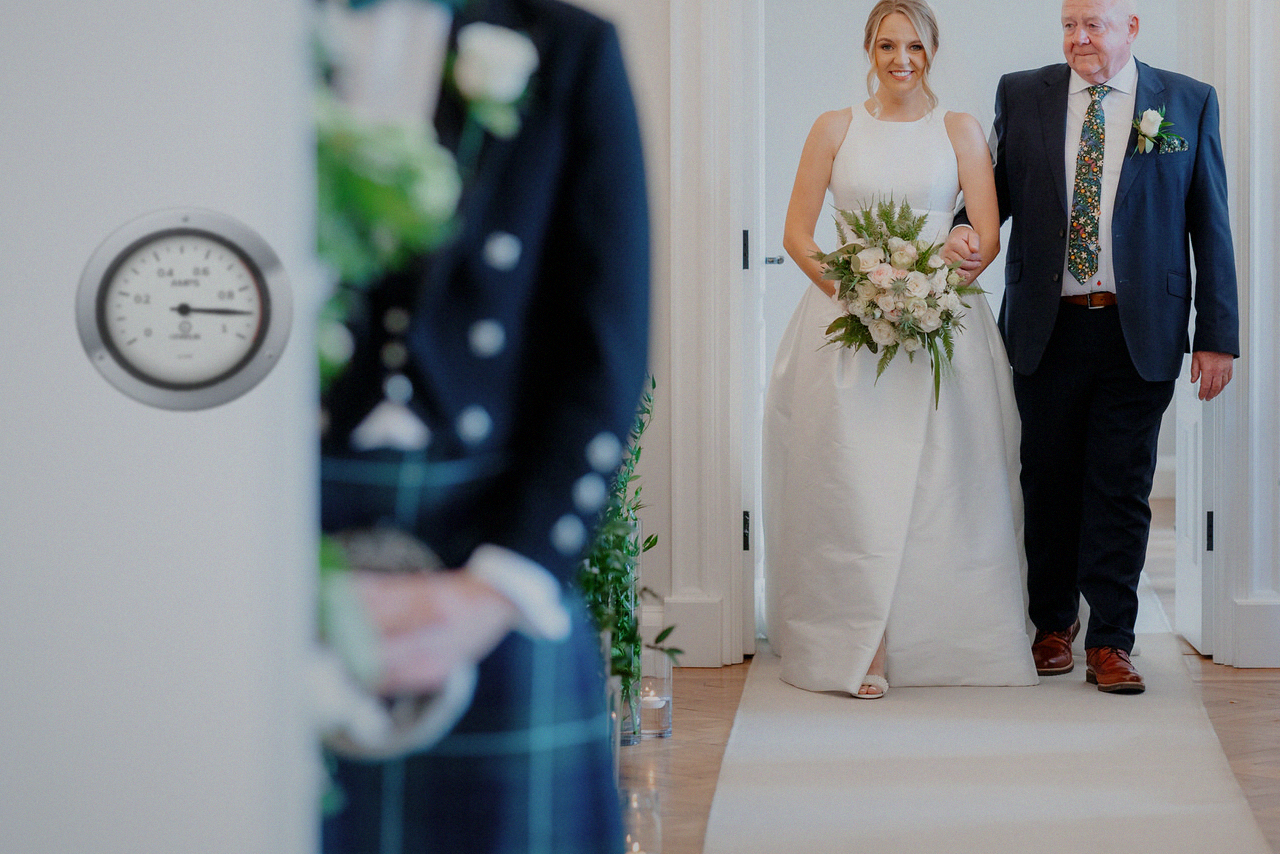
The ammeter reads 0.9 A
